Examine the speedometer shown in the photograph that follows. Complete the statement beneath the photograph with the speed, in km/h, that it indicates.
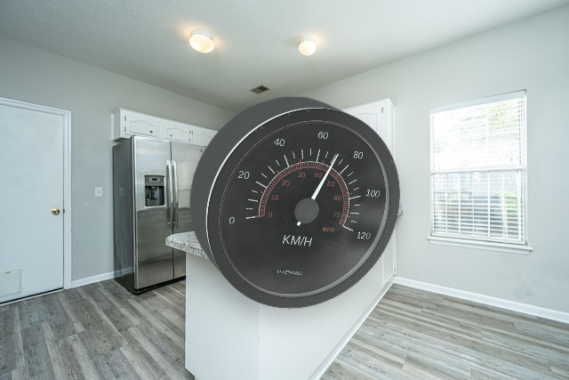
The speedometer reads 70 km/h
